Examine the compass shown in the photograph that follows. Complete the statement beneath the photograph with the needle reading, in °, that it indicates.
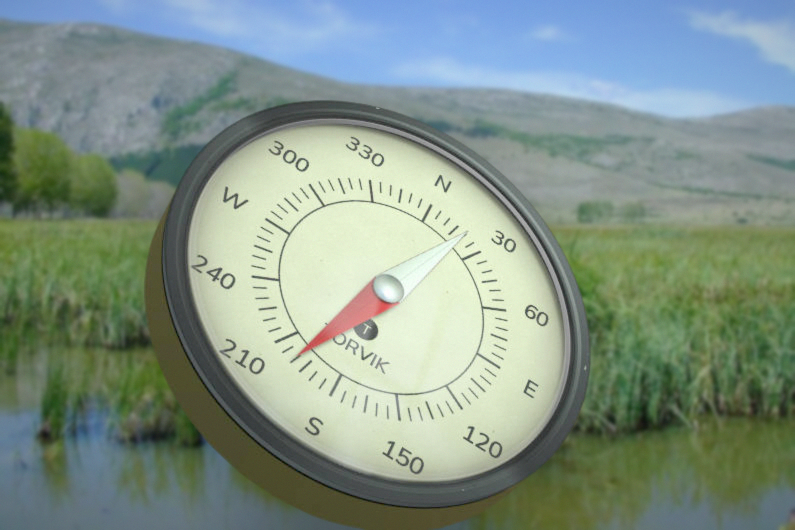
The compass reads 200 °
